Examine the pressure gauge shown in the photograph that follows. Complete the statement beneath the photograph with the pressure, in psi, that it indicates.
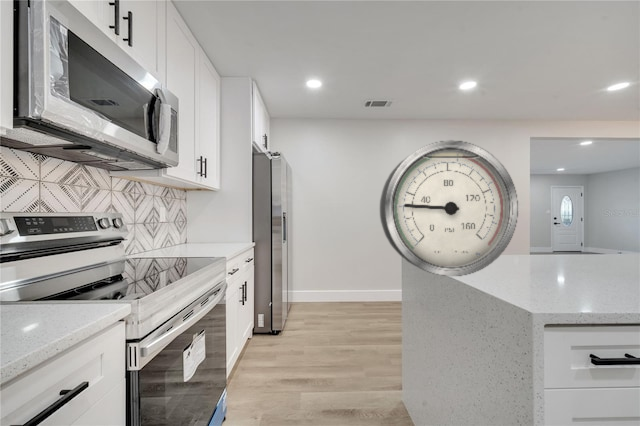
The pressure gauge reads 30 psi
